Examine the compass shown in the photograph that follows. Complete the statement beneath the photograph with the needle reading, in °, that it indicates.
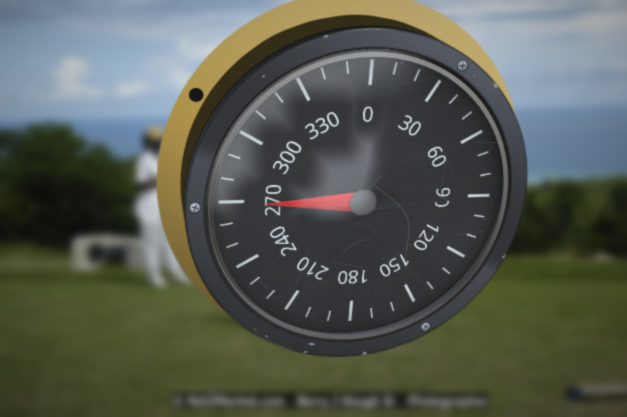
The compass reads 270 °
